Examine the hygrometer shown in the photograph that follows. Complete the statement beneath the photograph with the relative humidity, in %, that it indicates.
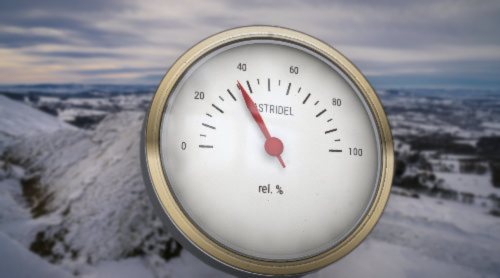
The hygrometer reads 35 %
